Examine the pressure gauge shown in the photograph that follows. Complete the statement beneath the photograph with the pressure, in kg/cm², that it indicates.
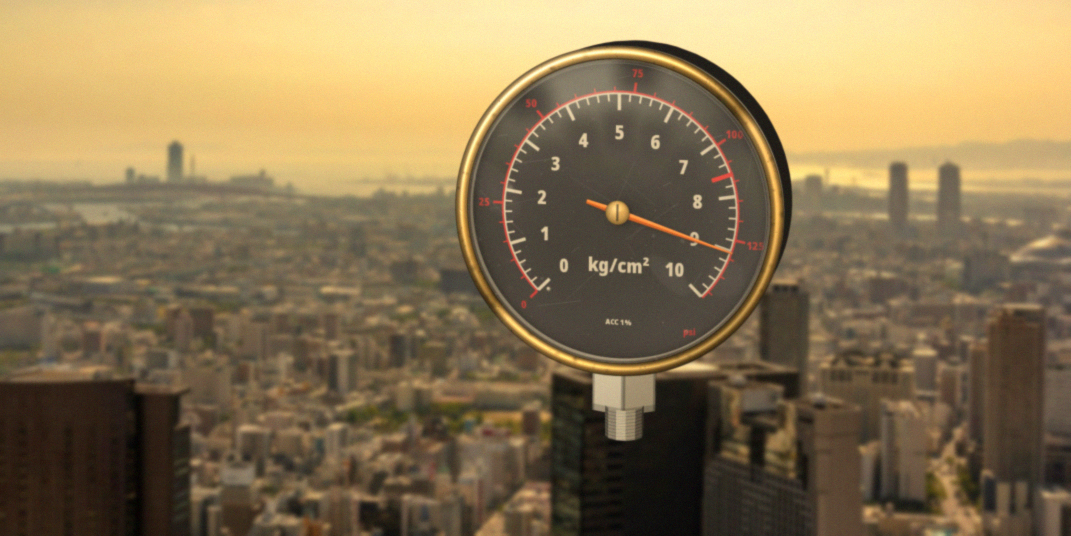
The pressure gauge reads 9 kg/cm²
